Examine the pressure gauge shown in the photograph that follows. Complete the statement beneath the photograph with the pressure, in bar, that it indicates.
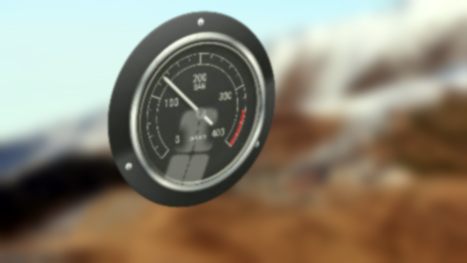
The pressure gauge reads 130 bar
